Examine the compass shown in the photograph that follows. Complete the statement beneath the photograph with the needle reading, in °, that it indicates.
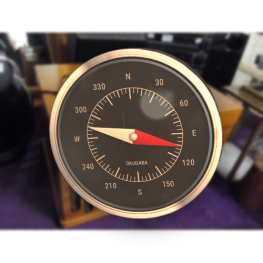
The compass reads 105 °
